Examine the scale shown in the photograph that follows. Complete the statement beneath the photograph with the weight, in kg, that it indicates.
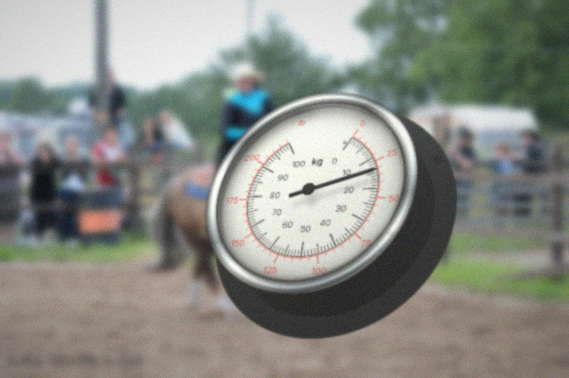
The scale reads 15 kg
